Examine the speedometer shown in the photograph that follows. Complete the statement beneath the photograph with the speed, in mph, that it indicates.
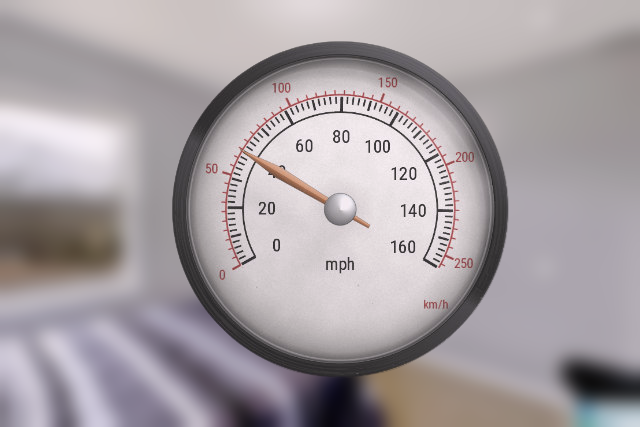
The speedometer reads 40 mph
